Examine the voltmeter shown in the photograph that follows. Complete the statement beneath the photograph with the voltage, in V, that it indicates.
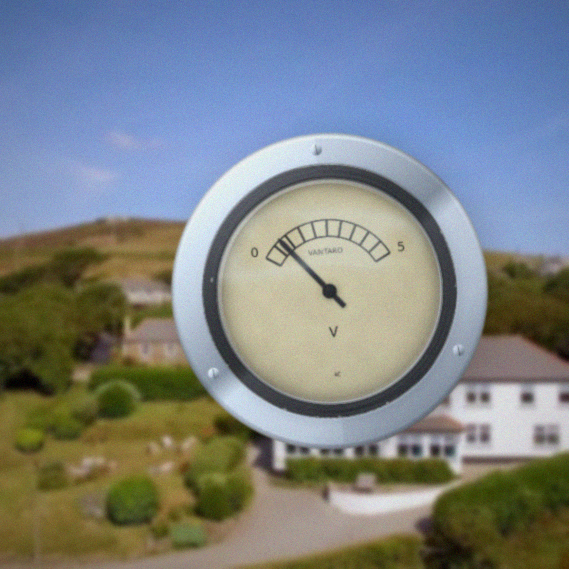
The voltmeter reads 0.75 V
